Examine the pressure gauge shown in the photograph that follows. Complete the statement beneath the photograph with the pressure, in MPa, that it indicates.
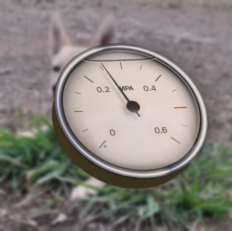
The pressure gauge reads 0.25 MPa
